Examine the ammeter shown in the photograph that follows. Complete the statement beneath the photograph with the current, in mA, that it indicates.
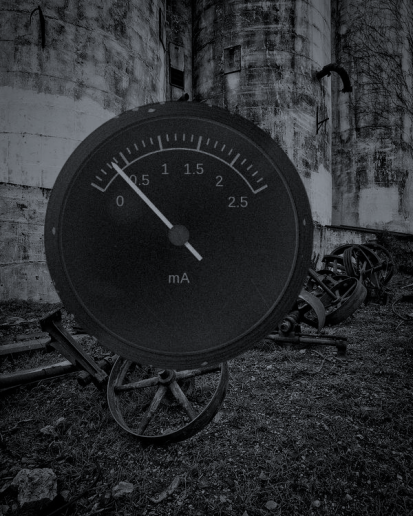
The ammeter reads 0.35 mA
